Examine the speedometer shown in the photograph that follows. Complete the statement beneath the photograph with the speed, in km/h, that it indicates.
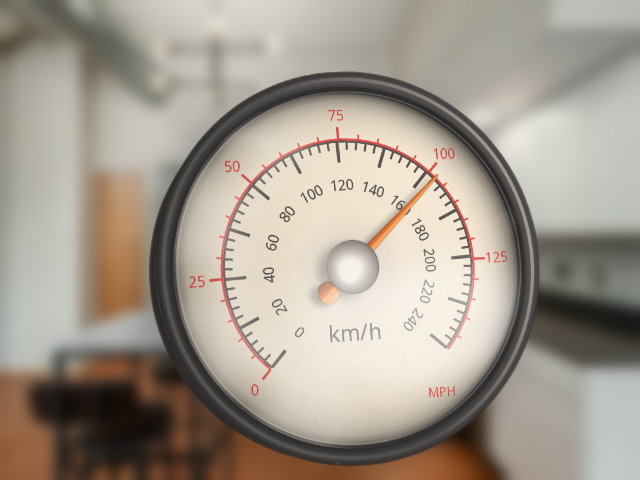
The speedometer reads 164 km/h
